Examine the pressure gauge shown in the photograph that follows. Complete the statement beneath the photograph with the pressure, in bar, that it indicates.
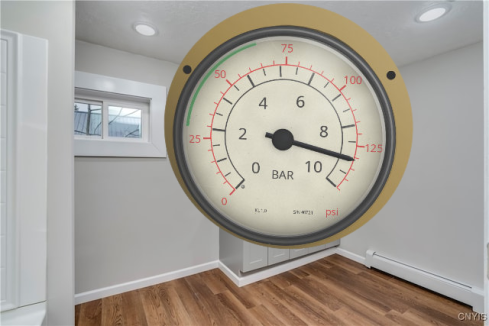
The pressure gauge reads 9 bar
